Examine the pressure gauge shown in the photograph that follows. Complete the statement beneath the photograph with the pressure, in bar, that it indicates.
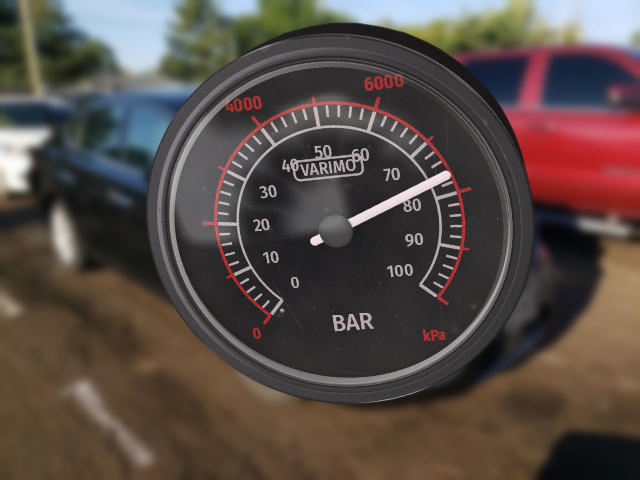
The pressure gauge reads 76 bar
